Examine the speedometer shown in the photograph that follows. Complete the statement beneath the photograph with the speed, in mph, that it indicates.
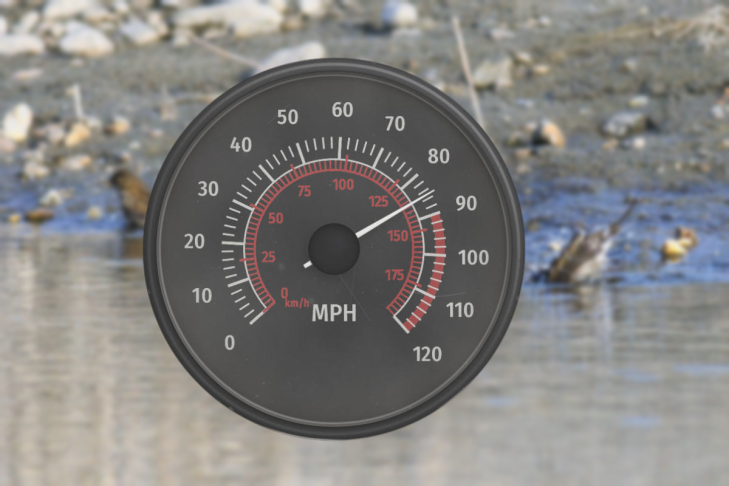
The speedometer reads 85 mph
